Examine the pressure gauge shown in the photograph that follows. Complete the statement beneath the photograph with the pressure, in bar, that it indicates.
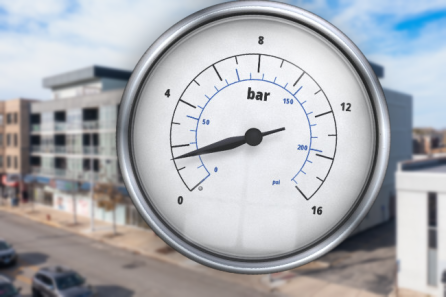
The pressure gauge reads 1.5 bar
